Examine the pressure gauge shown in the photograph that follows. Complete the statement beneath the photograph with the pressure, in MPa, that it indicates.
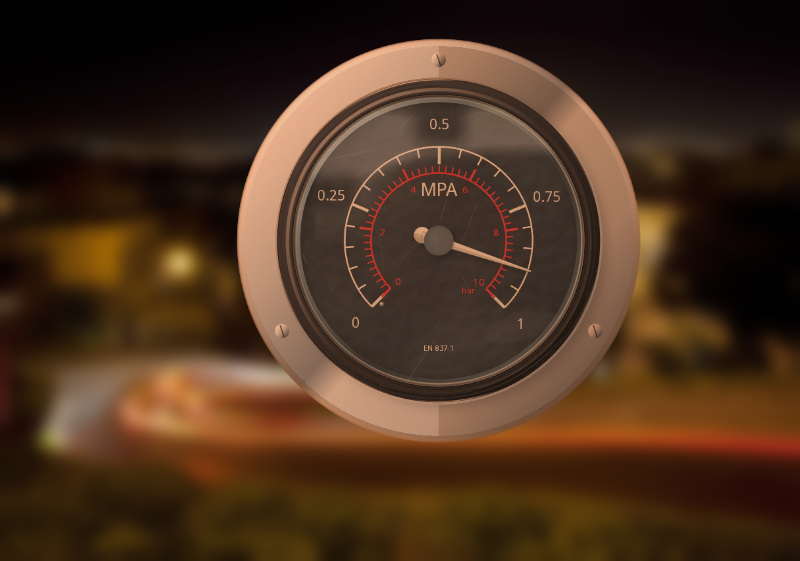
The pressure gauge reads 0.9 MPa
